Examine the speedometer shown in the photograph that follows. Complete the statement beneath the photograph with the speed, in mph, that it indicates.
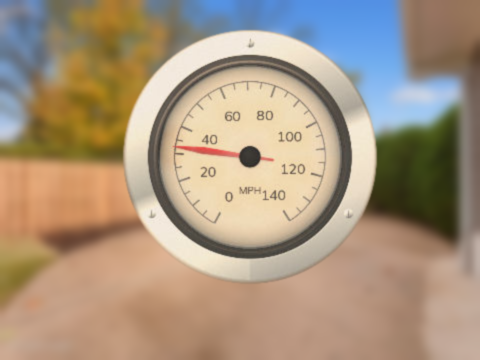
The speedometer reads 32.5 mph
